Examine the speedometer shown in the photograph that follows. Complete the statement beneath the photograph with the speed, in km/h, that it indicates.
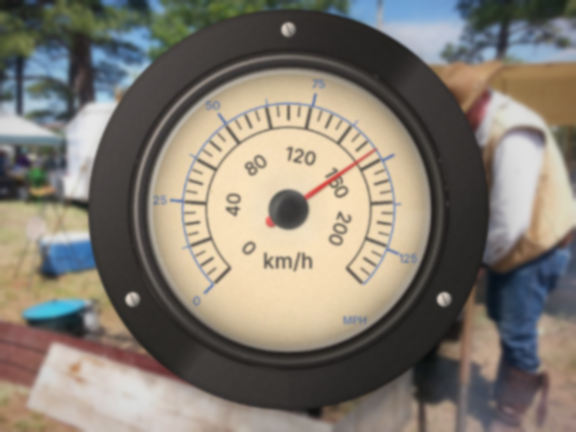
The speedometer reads 155 km/h
